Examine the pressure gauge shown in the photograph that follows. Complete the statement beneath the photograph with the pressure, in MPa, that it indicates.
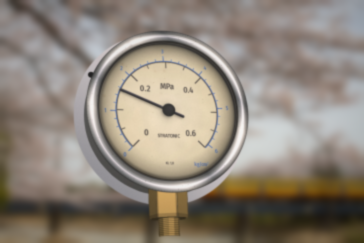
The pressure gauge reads 0.15 MPa
